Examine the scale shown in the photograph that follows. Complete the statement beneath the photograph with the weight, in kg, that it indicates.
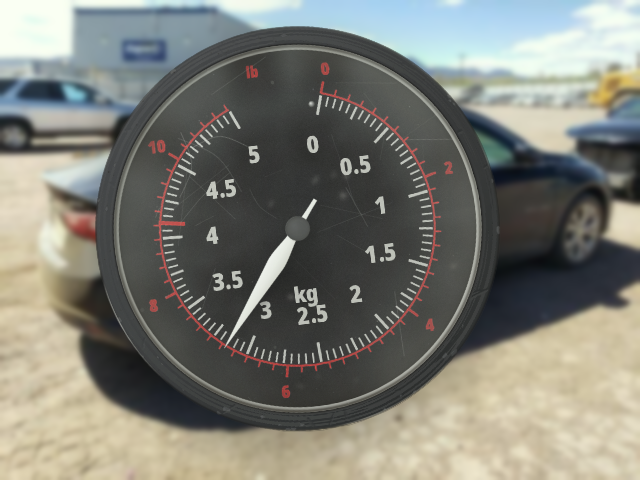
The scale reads 3.15 kg
